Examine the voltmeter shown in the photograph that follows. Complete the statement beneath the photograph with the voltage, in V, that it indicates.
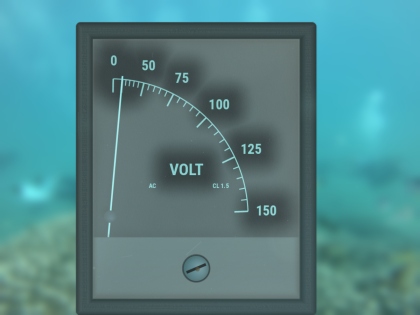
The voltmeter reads 25 V
